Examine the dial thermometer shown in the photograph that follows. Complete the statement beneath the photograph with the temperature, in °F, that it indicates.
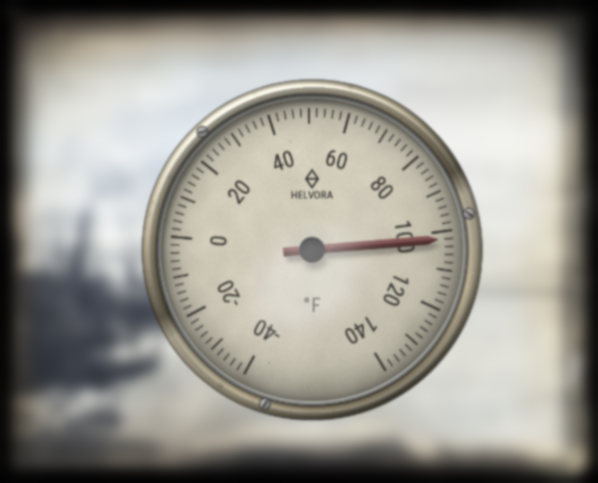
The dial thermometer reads 102 °F
